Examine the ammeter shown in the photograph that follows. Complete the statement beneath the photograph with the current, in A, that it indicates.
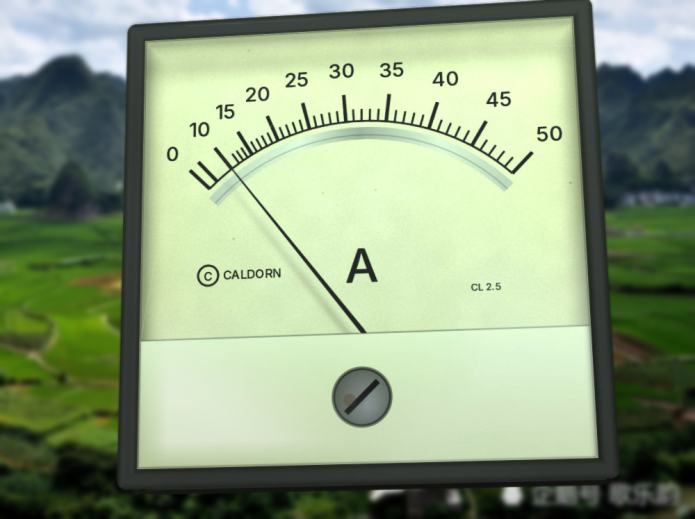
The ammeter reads 10 A
